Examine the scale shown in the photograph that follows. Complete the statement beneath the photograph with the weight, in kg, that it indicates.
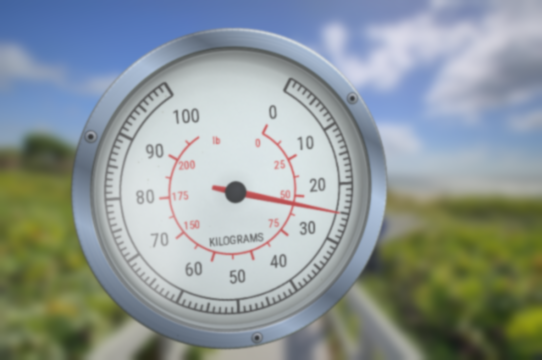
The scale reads 25 kg
